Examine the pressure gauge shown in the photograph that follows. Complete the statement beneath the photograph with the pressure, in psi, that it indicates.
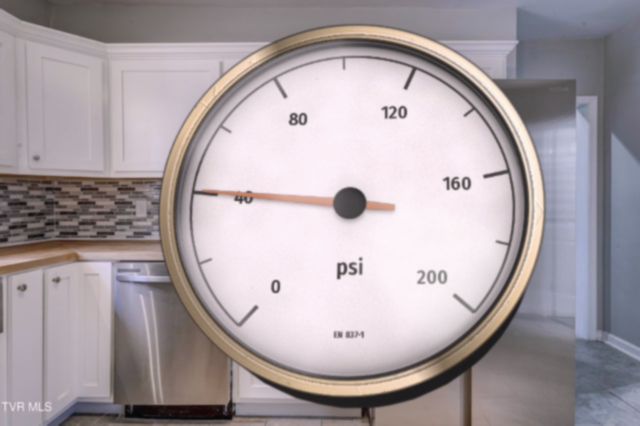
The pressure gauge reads 40 psi
